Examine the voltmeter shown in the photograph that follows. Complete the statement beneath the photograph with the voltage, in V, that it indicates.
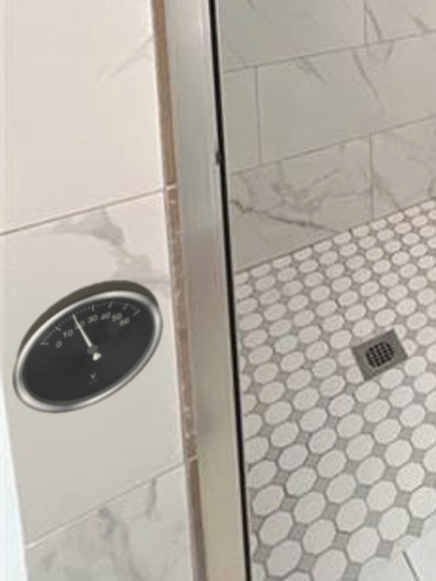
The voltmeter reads 20 V
